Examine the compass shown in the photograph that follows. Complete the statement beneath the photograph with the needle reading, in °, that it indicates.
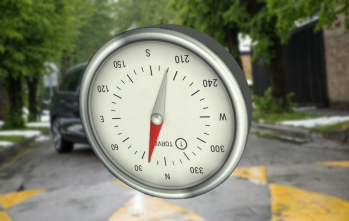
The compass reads 20 °
